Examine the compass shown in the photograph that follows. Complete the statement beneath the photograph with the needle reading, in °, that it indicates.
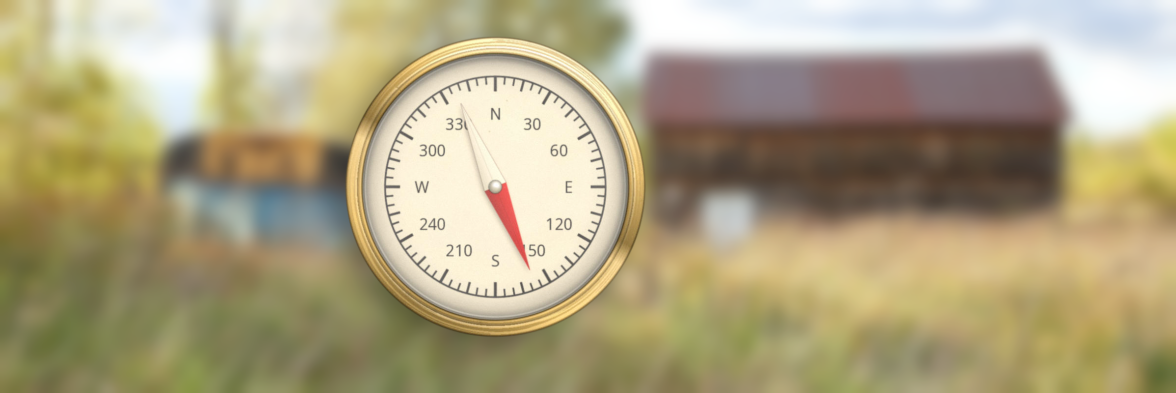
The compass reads 157.5 °
